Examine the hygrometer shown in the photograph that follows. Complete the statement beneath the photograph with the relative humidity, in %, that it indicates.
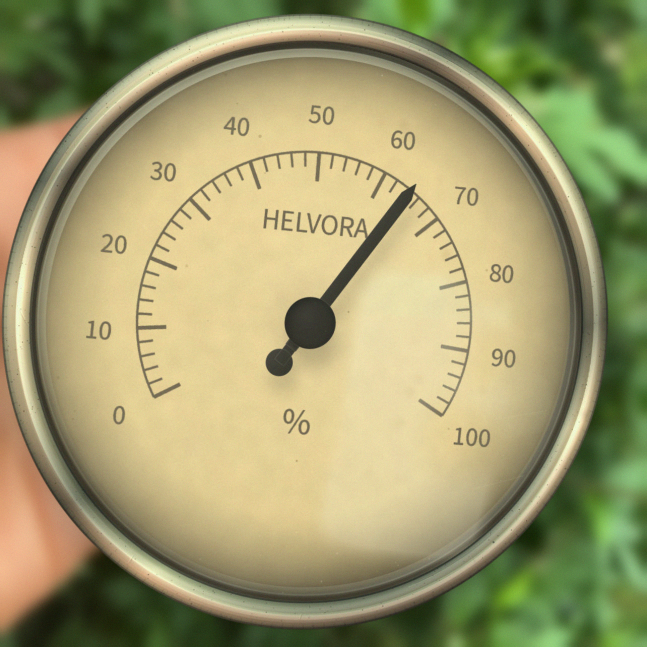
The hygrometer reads 64 %
